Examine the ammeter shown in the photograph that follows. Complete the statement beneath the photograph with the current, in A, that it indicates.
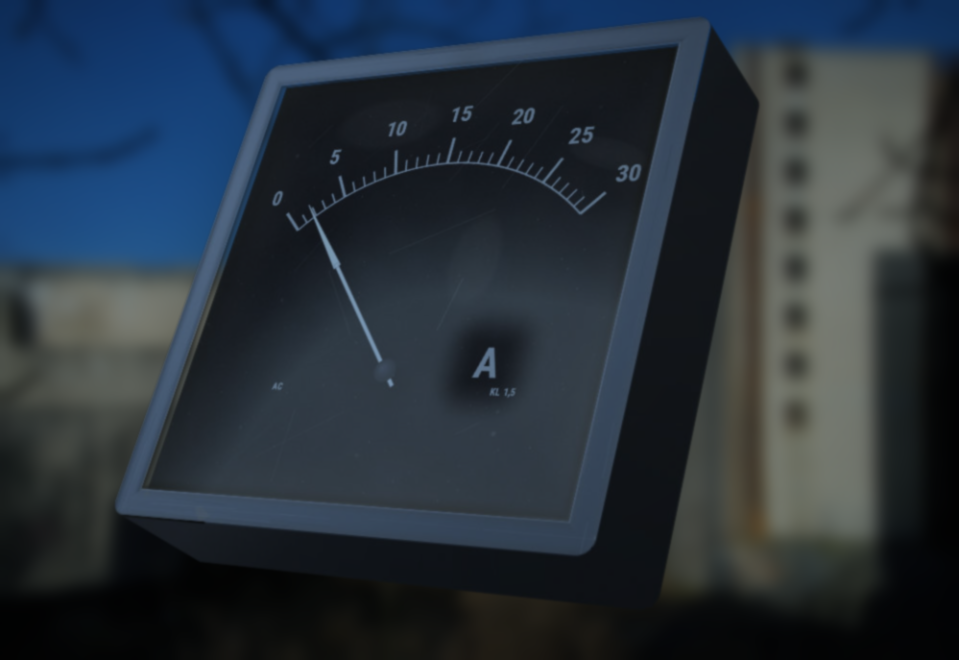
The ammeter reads 2 A
